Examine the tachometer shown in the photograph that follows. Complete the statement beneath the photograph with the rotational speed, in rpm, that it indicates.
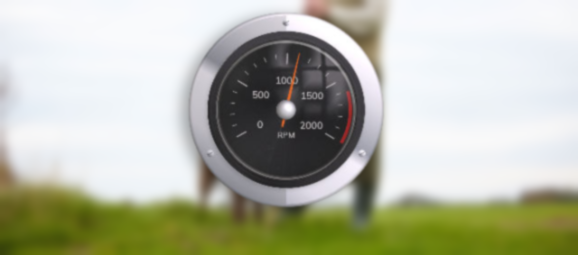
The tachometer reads 1100 rpm
